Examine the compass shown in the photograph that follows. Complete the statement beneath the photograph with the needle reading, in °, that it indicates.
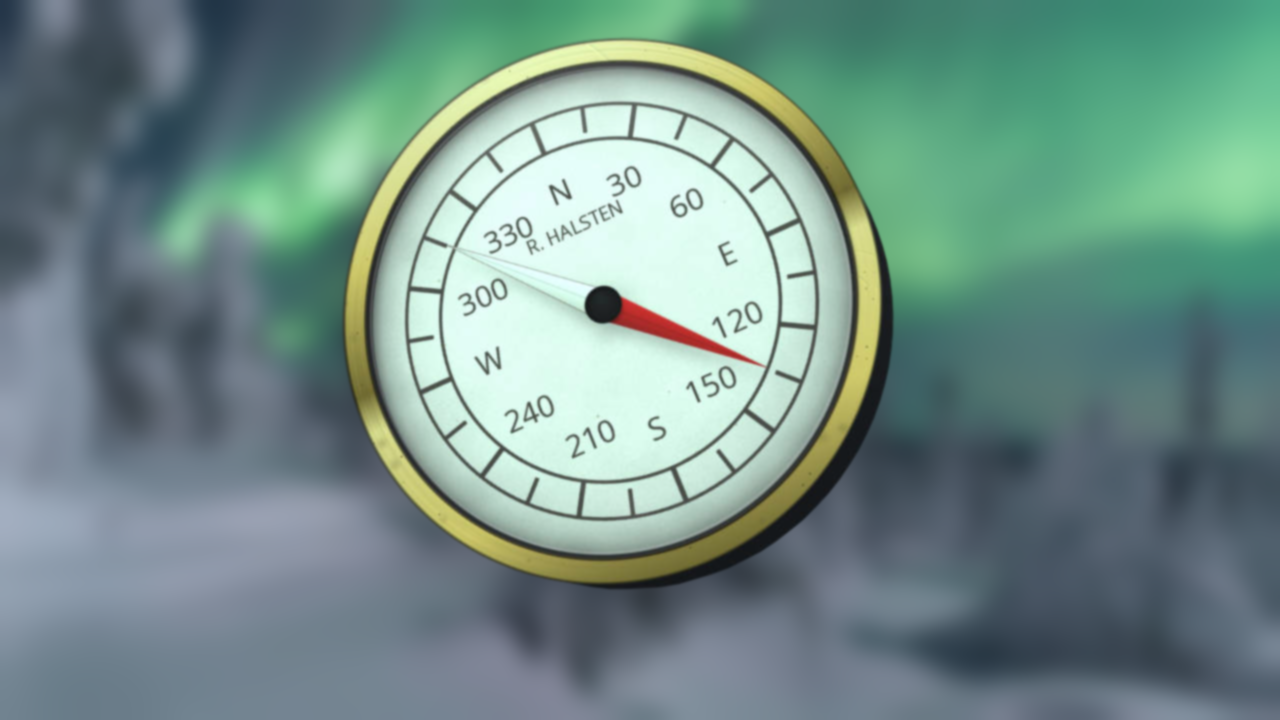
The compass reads 135 °
